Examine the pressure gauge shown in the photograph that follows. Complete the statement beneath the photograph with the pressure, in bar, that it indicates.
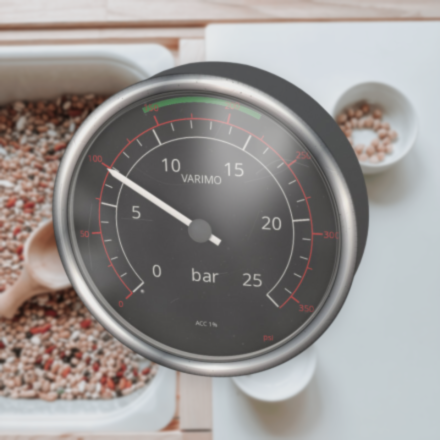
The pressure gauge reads 7 bar
